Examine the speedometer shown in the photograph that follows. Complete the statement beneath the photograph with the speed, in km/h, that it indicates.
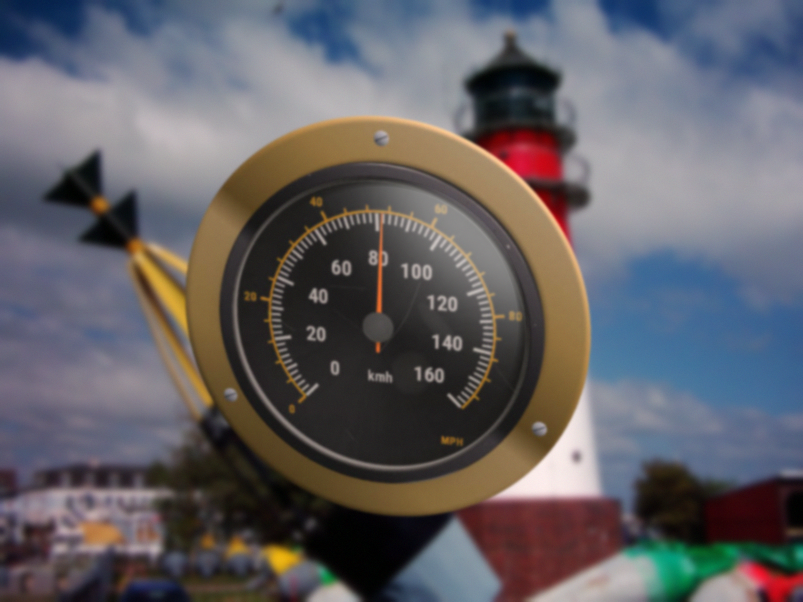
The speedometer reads 82 km/h
